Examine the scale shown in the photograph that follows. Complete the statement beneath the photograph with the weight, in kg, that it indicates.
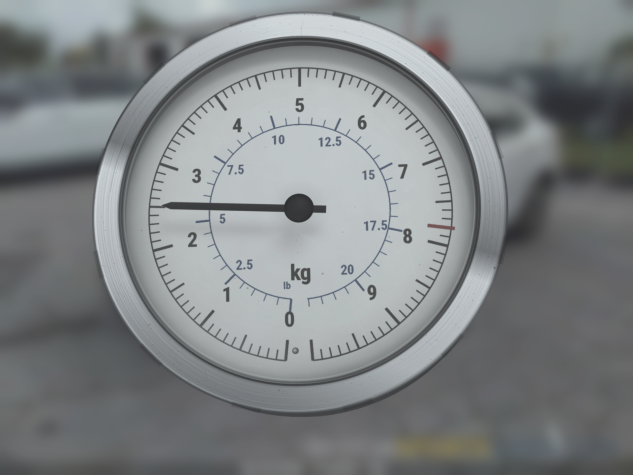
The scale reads 2.5 kg
